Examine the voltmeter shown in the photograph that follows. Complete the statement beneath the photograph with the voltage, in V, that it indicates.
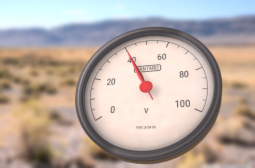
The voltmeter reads 40 V
